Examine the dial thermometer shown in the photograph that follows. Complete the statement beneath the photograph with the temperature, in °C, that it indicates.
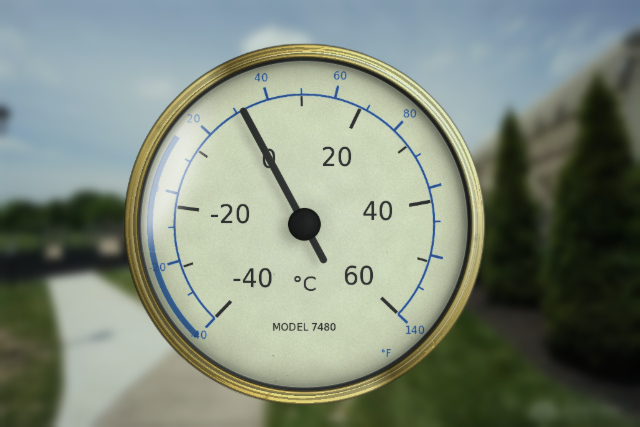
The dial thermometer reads 0 °C
